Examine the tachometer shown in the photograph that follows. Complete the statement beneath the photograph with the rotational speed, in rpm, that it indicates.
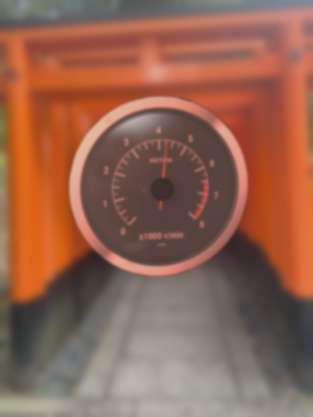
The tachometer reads 4250 rpm
